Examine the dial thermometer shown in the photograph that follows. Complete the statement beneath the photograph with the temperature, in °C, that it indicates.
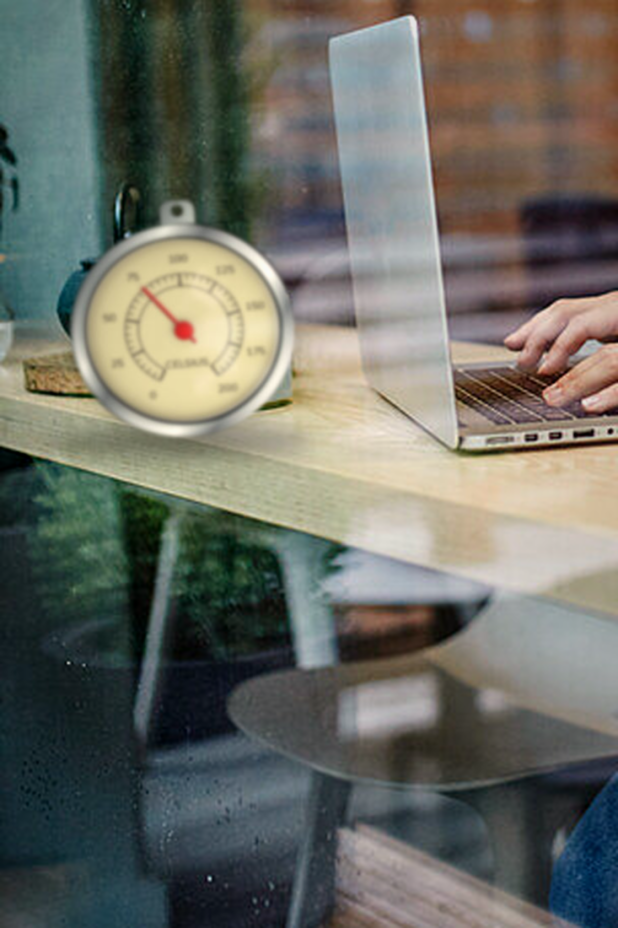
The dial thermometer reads 75 °C
